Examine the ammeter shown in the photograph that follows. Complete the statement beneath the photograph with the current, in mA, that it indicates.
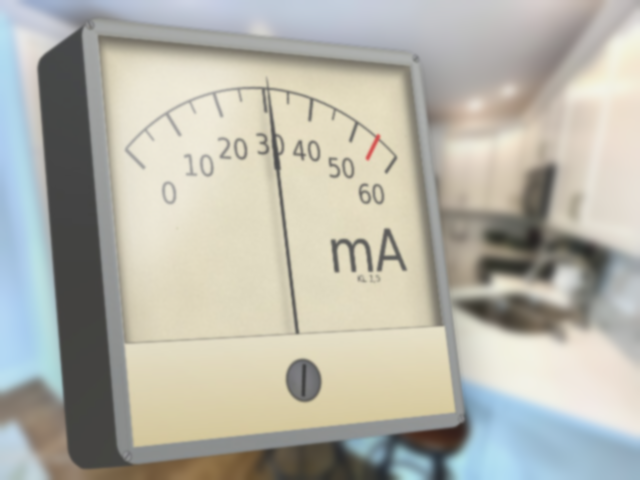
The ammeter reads 30 mA
